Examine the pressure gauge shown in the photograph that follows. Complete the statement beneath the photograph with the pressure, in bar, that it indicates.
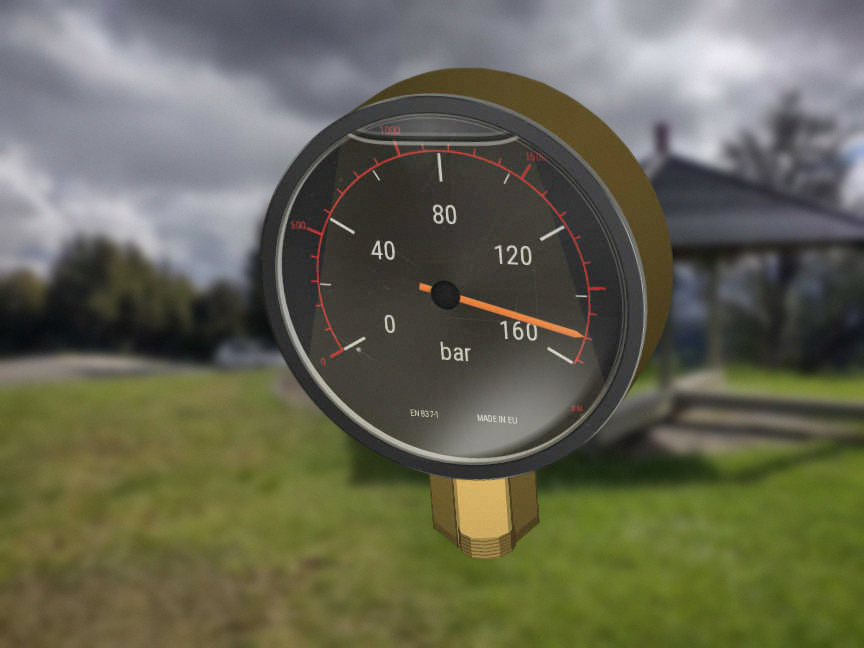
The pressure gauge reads 150 bar
